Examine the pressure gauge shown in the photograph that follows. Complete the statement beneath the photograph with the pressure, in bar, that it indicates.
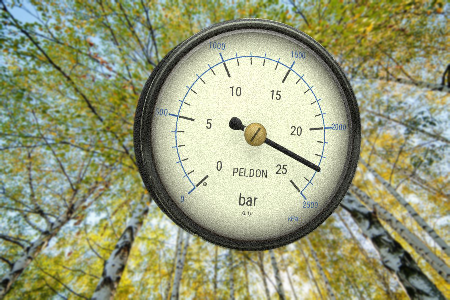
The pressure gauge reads 23 bar
